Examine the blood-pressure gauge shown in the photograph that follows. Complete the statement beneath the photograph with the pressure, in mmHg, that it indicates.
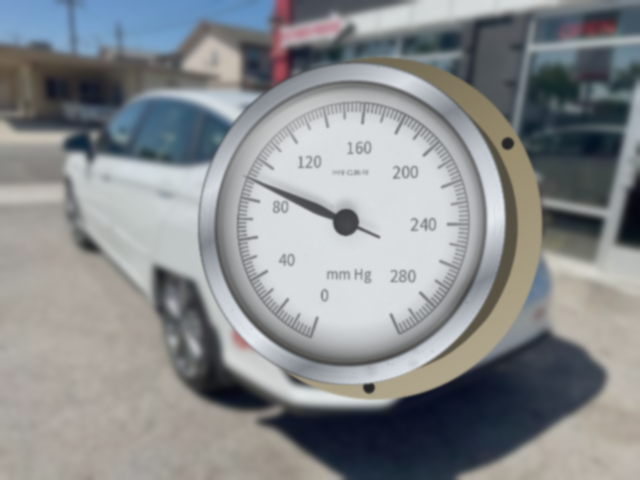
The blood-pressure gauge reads 90 mmHg
